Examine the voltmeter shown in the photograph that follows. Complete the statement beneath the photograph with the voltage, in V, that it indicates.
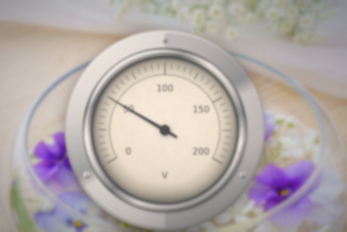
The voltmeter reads 50 V
